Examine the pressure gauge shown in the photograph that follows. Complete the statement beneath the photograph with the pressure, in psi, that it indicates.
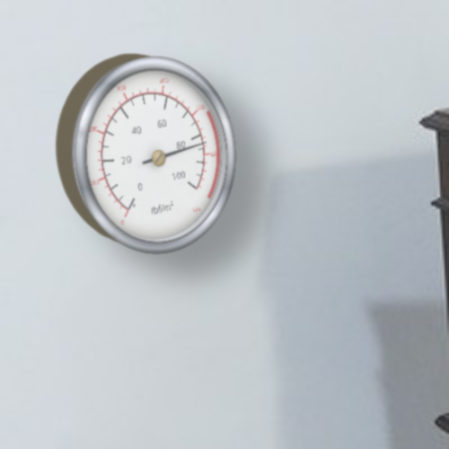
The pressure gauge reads 82.5 psi
